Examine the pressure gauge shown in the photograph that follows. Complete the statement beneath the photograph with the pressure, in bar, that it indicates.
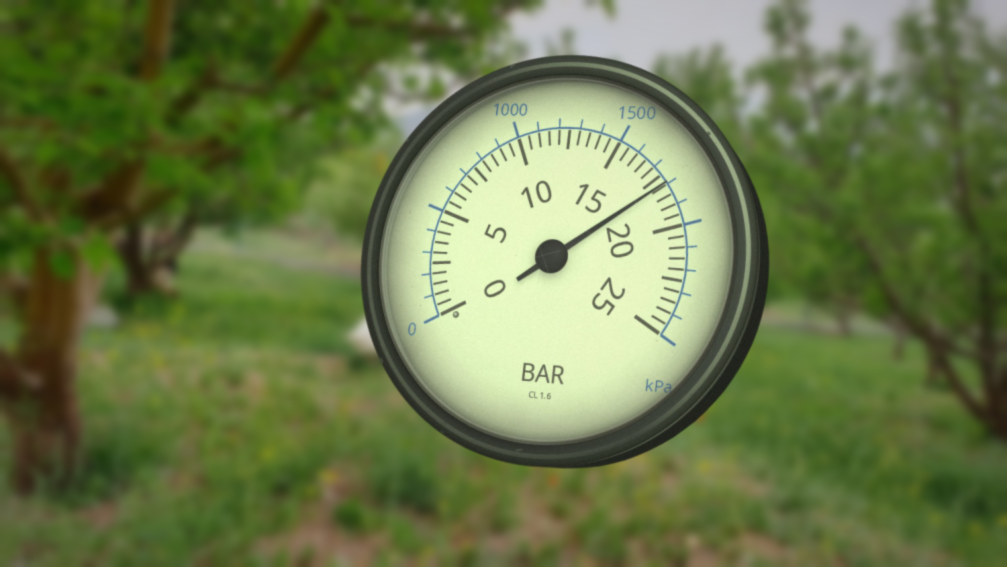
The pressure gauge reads 18 bar
